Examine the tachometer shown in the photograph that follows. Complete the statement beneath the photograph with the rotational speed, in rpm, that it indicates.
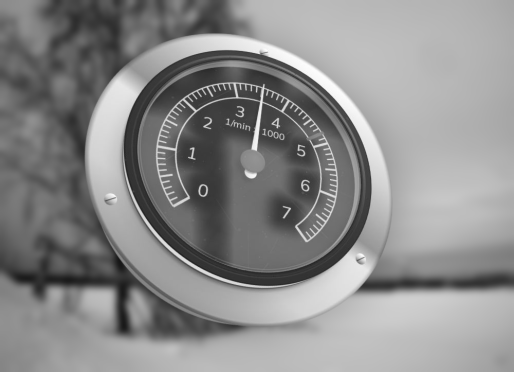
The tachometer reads 3500 rpm
